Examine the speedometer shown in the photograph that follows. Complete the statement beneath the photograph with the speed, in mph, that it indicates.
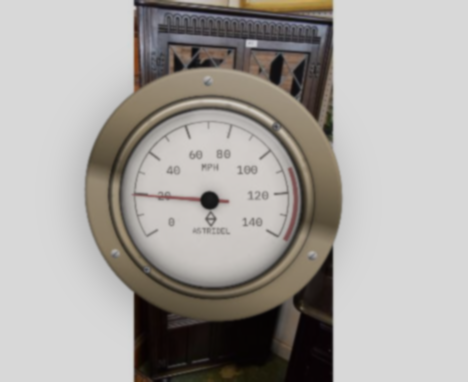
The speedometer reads 20 mph
